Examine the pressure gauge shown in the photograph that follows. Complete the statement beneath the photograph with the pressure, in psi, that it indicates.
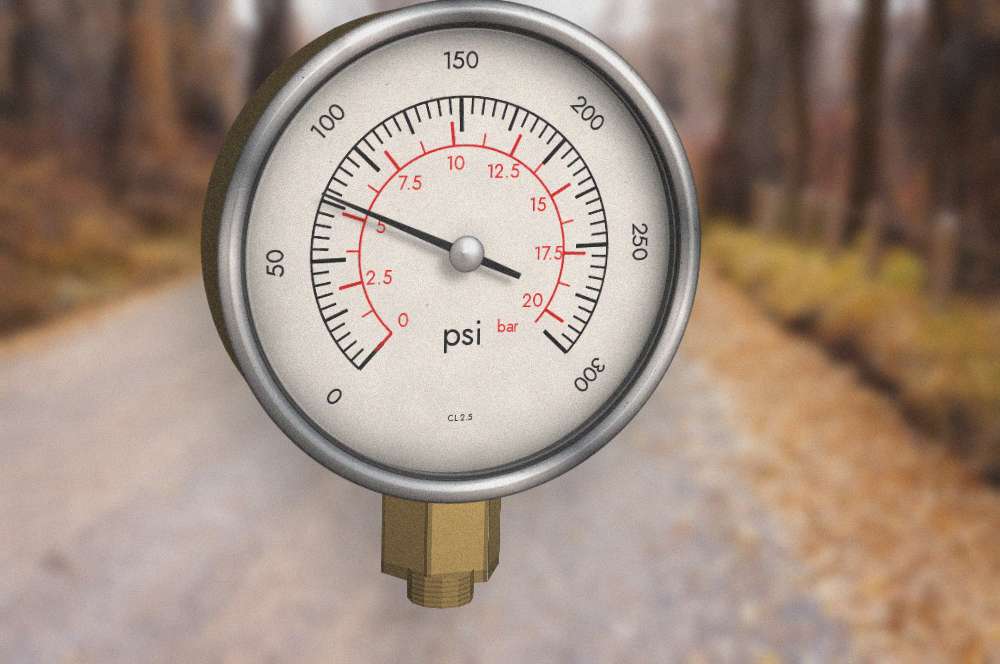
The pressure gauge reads 77.5 psi
